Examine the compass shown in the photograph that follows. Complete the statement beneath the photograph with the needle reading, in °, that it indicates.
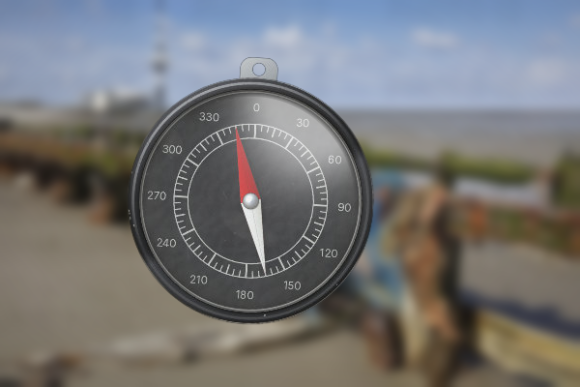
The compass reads 345 °
